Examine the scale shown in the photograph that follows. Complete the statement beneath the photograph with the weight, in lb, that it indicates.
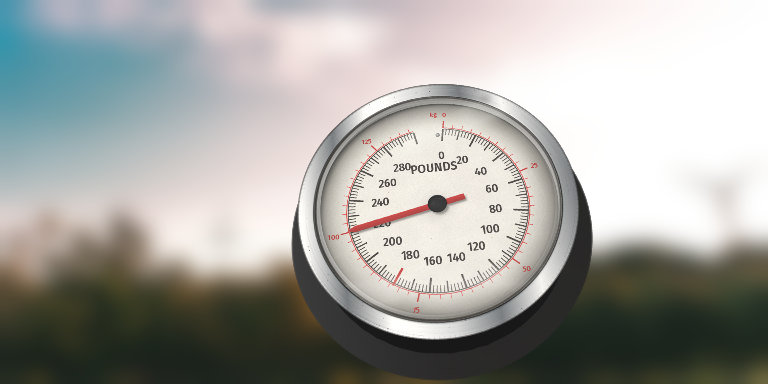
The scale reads 220 lb
